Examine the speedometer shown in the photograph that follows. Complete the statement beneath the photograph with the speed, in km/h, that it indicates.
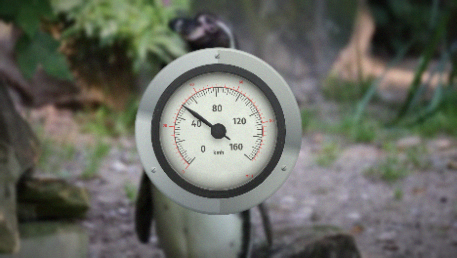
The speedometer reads 50 km/h
